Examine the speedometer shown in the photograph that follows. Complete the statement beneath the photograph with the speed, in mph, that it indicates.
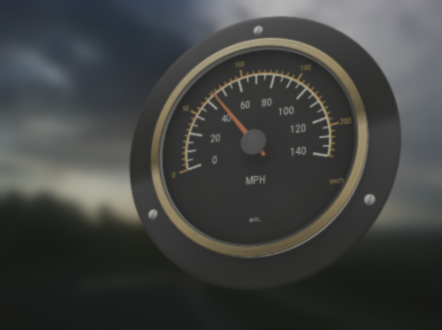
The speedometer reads 45 mph
